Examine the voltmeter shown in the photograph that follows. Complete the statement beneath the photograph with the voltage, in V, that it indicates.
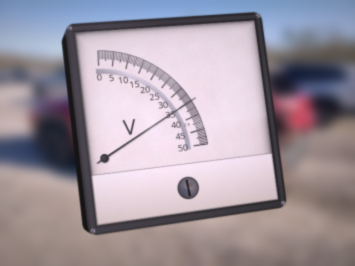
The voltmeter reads 35 V
